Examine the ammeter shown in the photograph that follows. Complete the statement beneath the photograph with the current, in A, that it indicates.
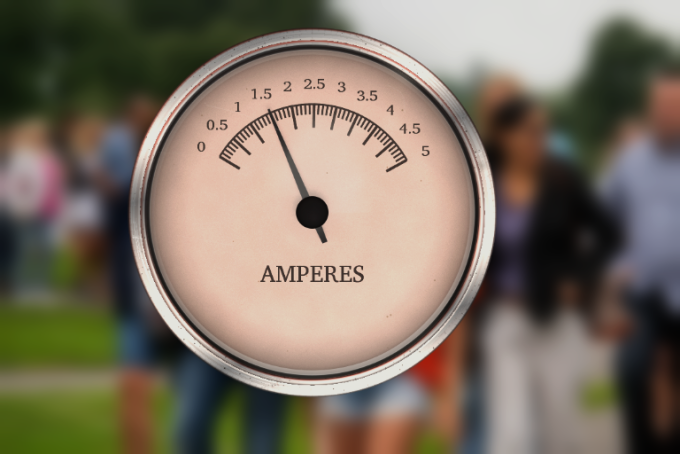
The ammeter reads 1.5 A
